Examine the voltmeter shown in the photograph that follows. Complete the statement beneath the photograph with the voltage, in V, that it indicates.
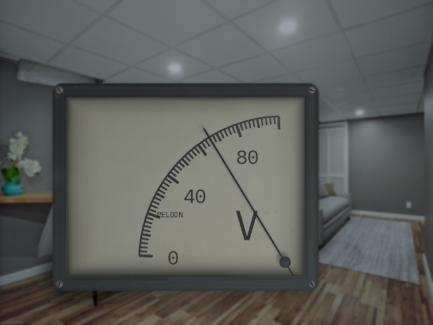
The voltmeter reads 66 V
